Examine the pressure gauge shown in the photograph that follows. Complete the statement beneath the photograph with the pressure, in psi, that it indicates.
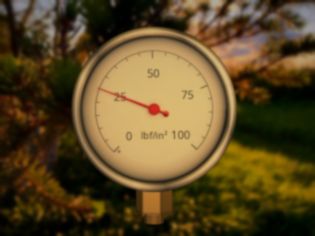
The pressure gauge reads 25 psi
